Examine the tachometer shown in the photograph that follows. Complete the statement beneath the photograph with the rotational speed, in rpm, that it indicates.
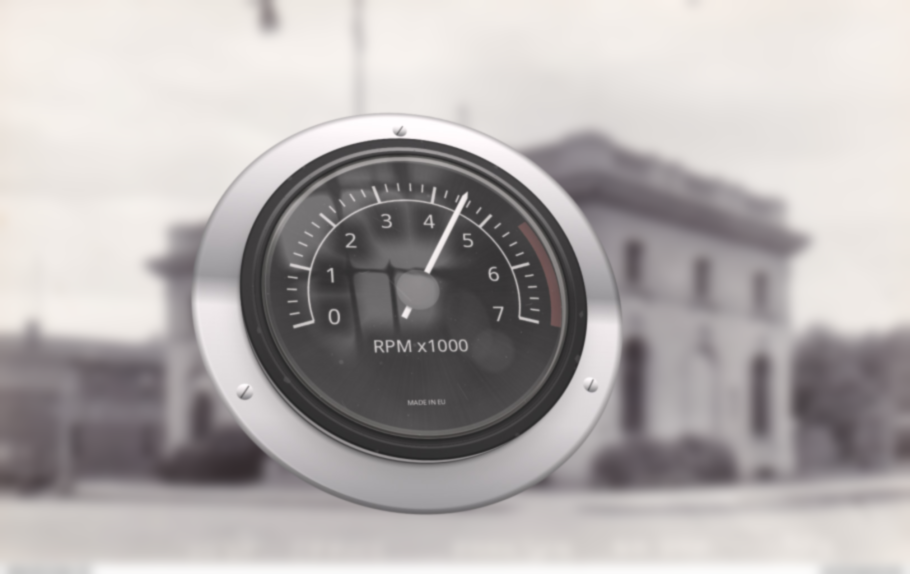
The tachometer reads 4500 rpm
